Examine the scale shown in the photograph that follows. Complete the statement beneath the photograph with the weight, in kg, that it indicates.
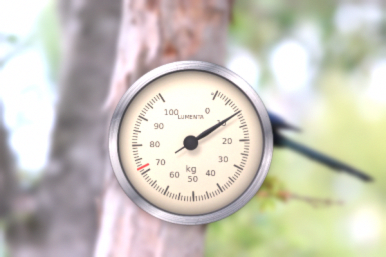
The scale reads 10 kg
